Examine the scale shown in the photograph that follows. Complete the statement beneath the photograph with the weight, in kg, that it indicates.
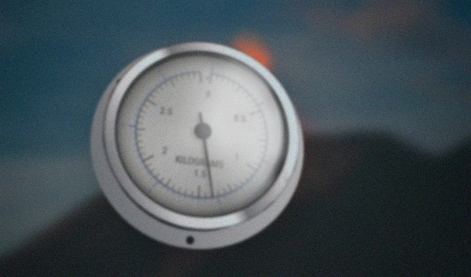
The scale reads 1.4 kg
